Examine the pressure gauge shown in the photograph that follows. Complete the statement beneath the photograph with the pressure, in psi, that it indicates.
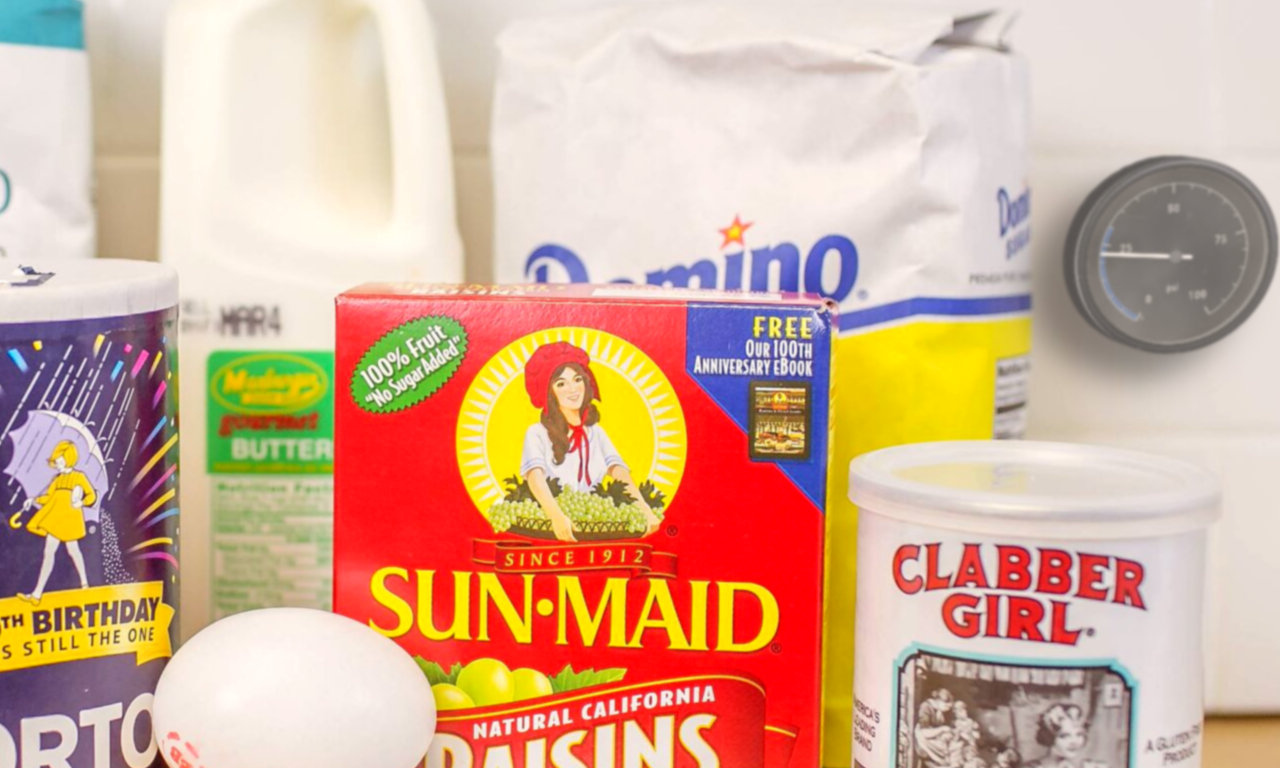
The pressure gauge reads 22.5 psi
